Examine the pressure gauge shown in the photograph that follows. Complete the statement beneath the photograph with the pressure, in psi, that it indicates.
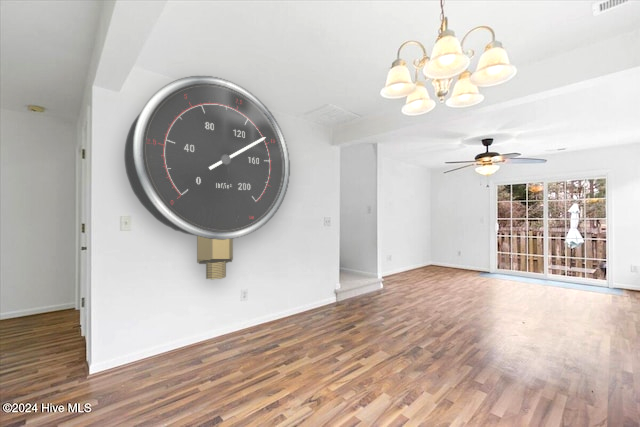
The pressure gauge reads 140 psi
